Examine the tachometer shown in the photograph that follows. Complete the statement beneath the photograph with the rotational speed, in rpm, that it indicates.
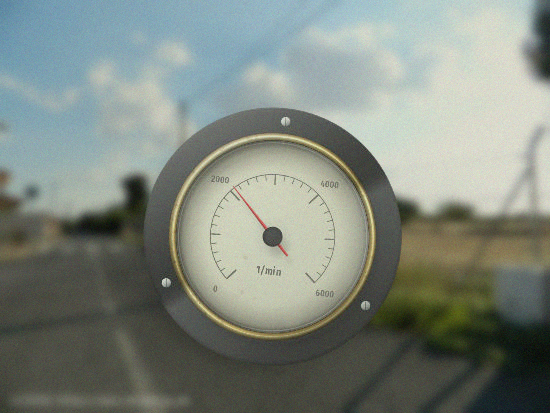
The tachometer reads 2100 rpm
